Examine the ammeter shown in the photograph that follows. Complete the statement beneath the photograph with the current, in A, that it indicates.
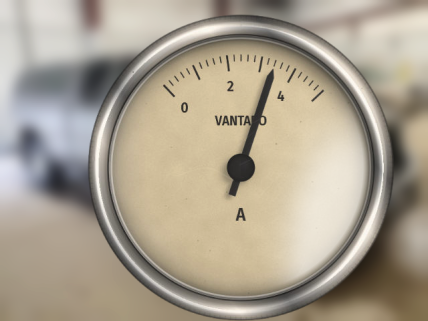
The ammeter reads 3.4 A
